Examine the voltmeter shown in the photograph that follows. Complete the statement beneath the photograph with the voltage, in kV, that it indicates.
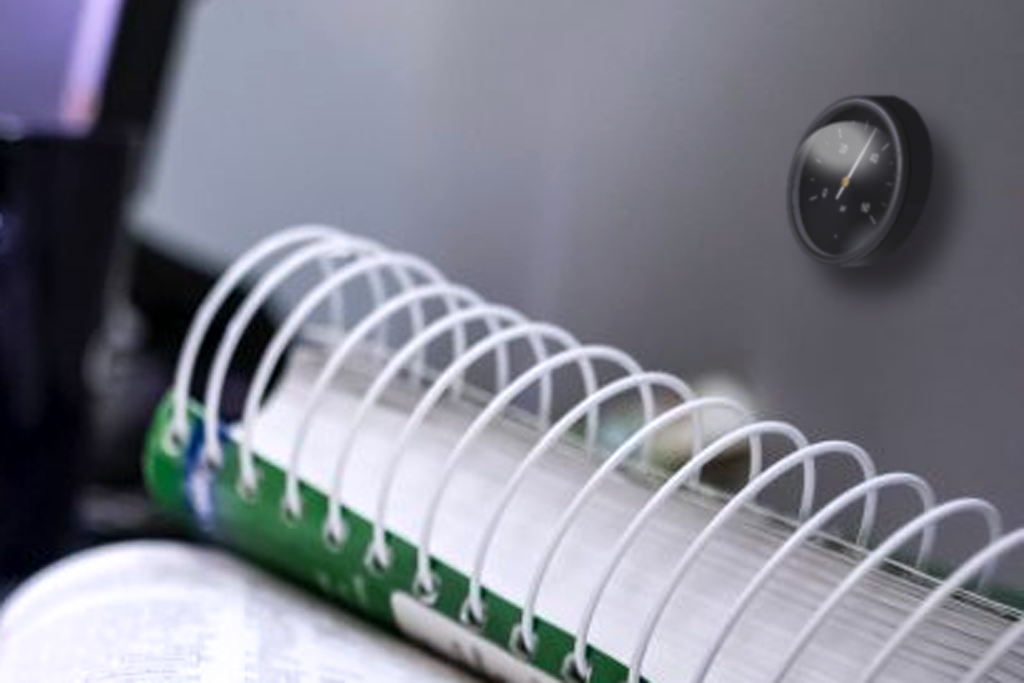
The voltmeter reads 35 kV
